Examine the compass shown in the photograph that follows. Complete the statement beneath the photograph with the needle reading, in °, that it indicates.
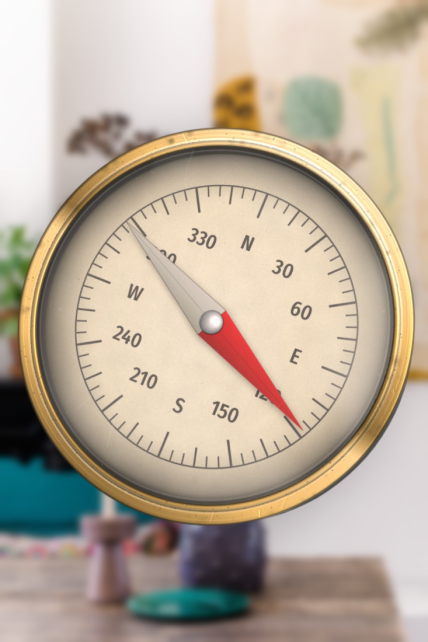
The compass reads 117.5 °
